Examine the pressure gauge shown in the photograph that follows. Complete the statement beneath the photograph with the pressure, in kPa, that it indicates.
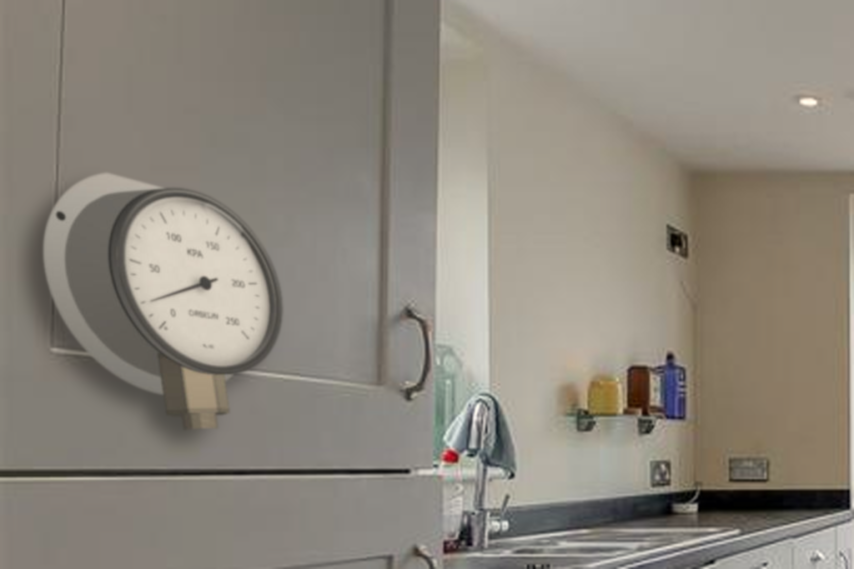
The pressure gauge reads 20 kPa
